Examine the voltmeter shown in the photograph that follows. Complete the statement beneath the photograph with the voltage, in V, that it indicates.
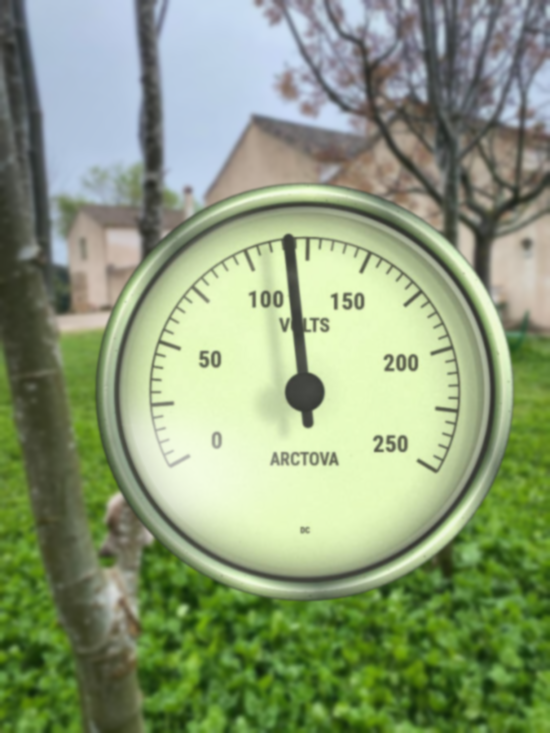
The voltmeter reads 117.5 V
